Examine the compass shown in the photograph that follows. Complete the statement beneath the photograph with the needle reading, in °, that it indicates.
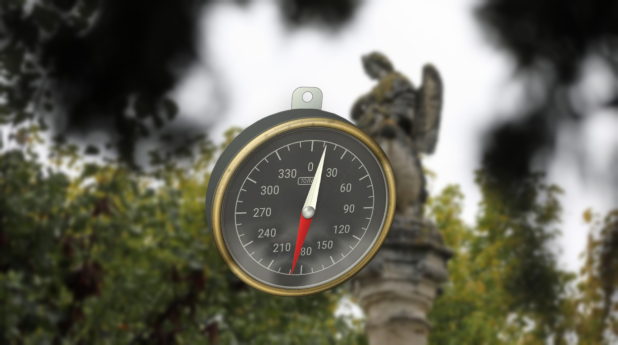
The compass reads 190 °
